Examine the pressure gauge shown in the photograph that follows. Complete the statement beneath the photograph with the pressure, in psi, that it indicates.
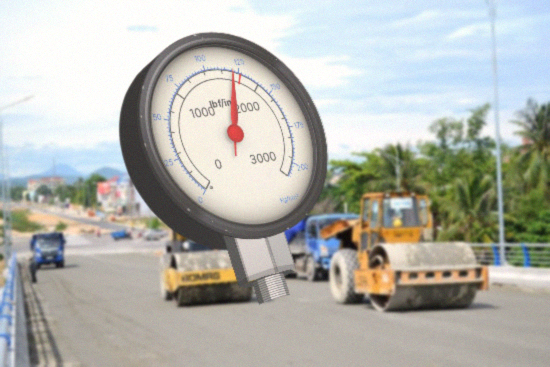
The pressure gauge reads 1700 psi
